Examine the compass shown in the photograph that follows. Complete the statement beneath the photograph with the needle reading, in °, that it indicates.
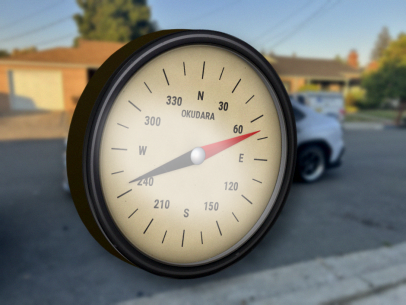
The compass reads 67.5 °
